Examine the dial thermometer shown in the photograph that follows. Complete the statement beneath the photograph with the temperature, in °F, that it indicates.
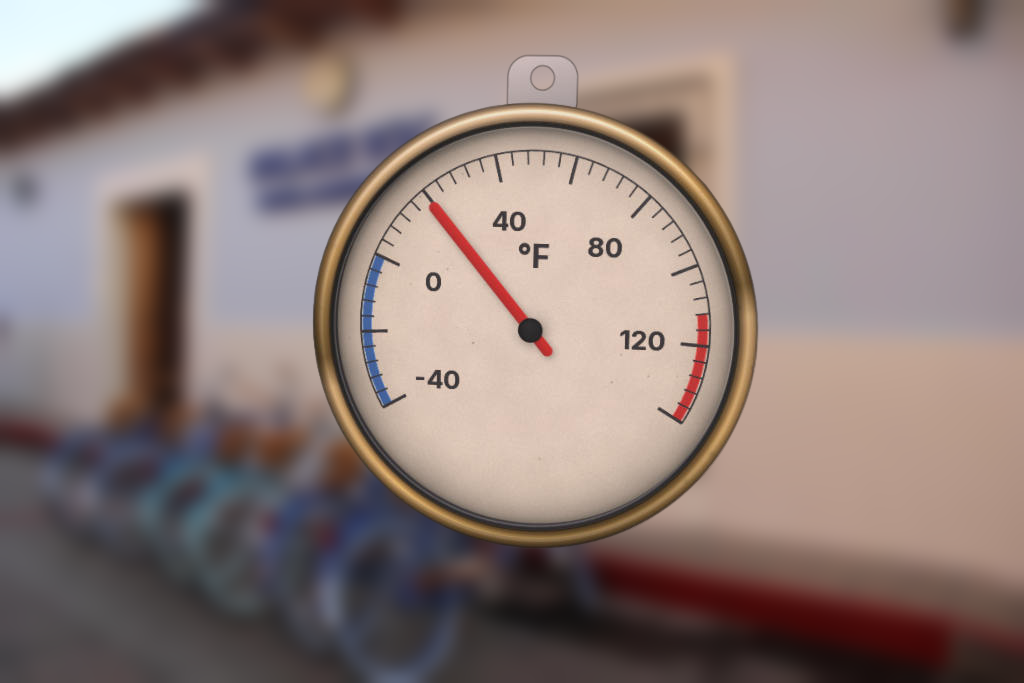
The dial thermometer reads 20 °F
